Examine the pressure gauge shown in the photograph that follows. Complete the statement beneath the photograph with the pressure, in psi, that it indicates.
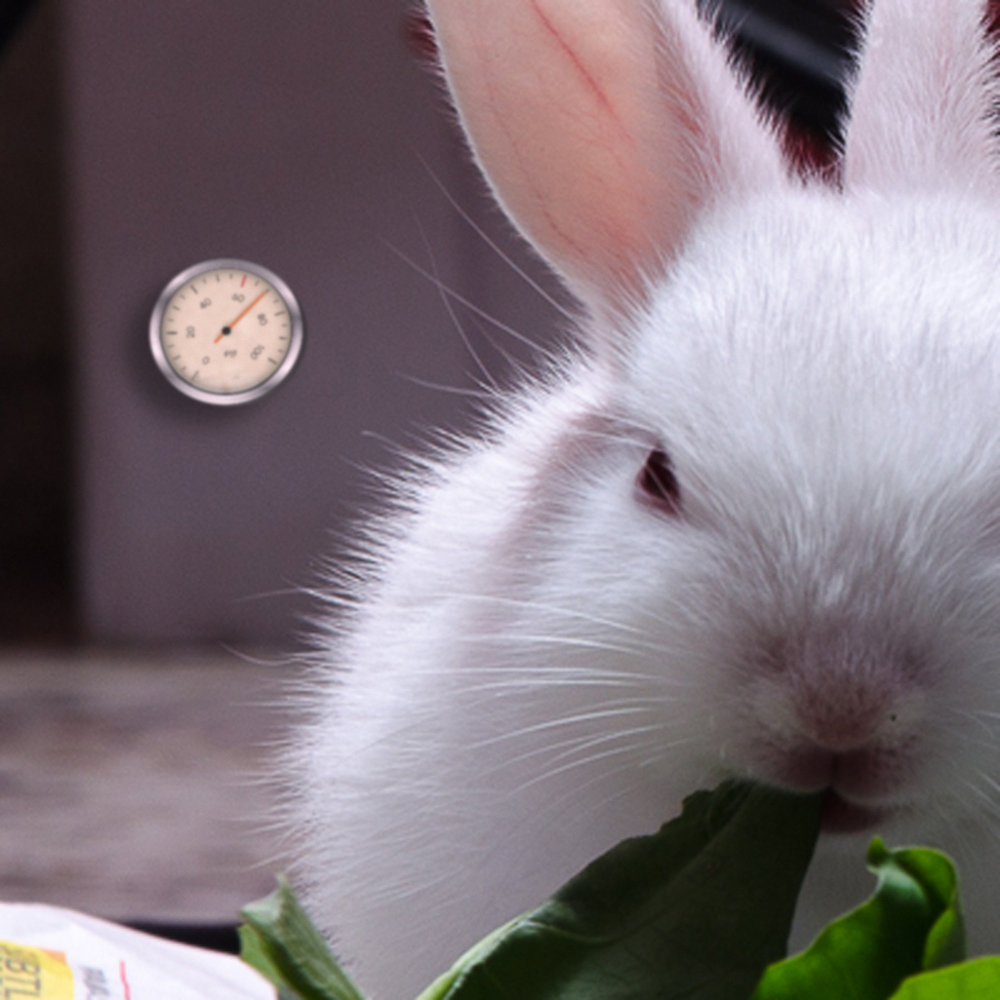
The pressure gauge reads 70 psi
